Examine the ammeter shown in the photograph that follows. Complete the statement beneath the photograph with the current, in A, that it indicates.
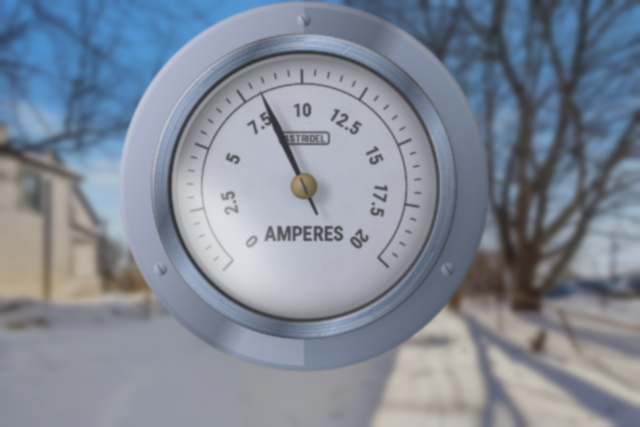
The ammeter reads 8.25 A
